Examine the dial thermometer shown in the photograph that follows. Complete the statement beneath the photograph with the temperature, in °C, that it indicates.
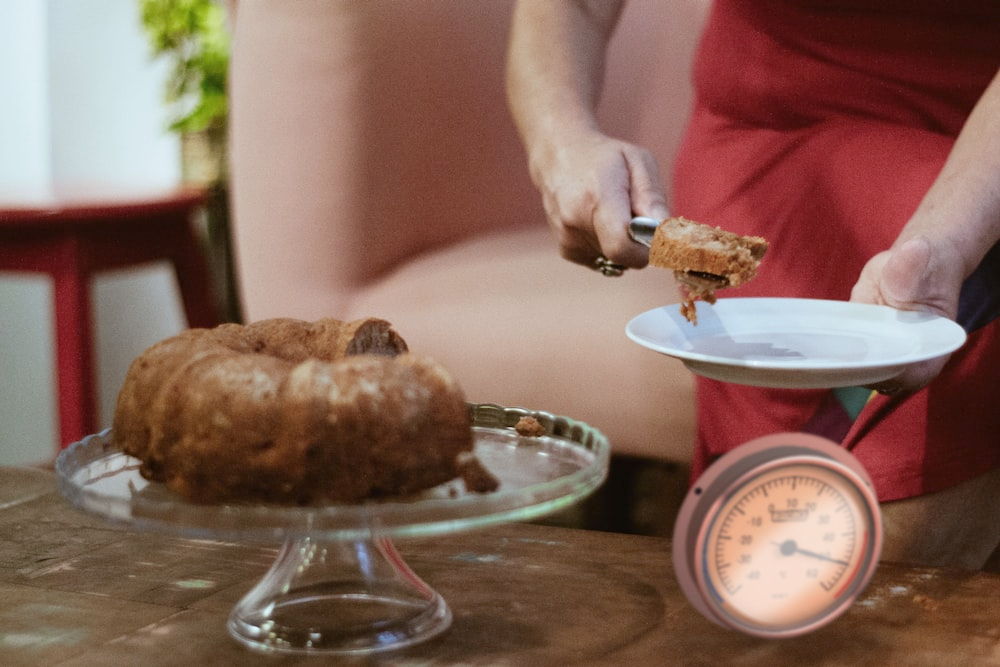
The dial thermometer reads 50 °C
